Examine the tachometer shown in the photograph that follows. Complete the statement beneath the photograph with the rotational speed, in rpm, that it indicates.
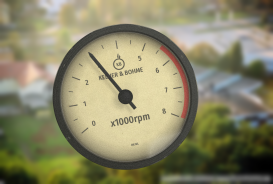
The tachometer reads 3000 rpm
